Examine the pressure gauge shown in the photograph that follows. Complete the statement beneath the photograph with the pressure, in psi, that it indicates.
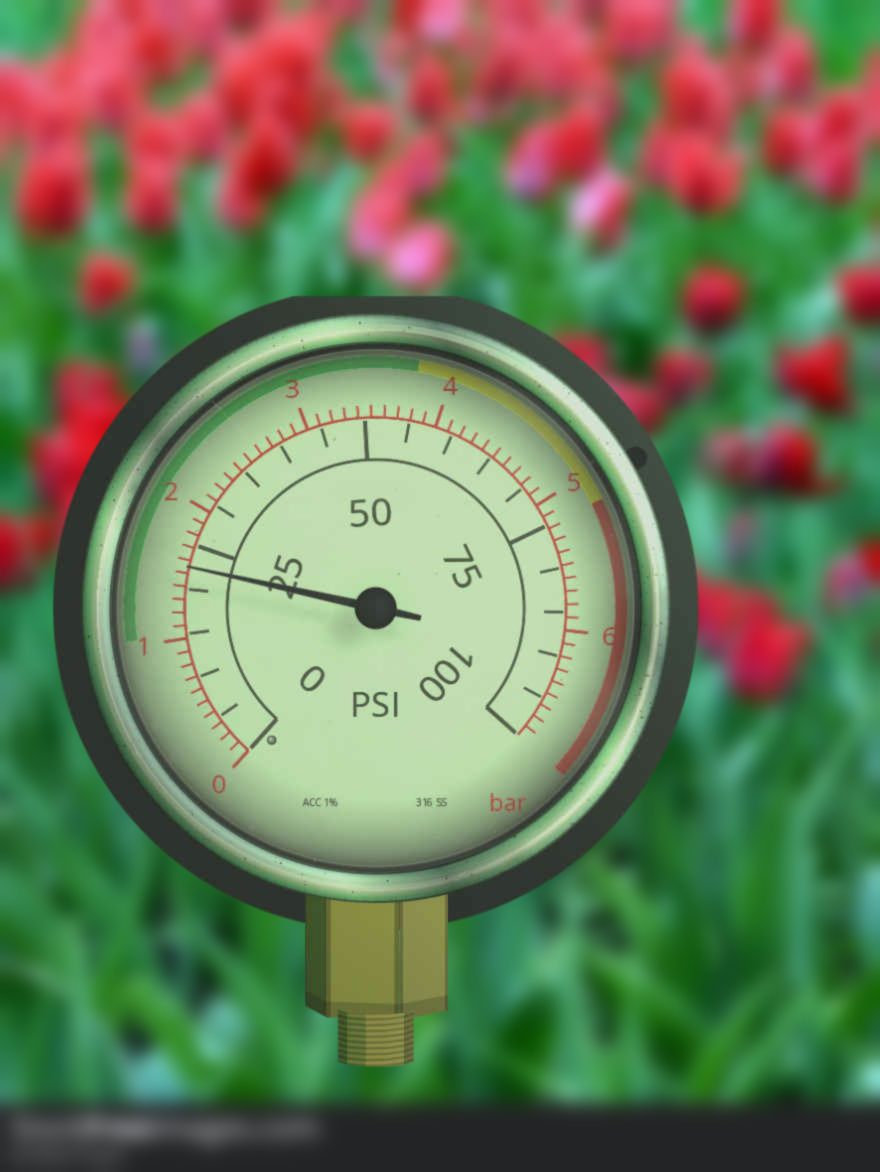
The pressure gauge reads 22.5 psi
